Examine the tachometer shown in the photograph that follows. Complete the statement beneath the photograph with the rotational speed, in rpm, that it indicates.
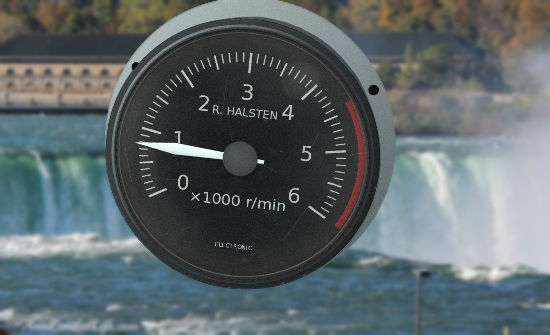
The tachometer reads 800 rpm
